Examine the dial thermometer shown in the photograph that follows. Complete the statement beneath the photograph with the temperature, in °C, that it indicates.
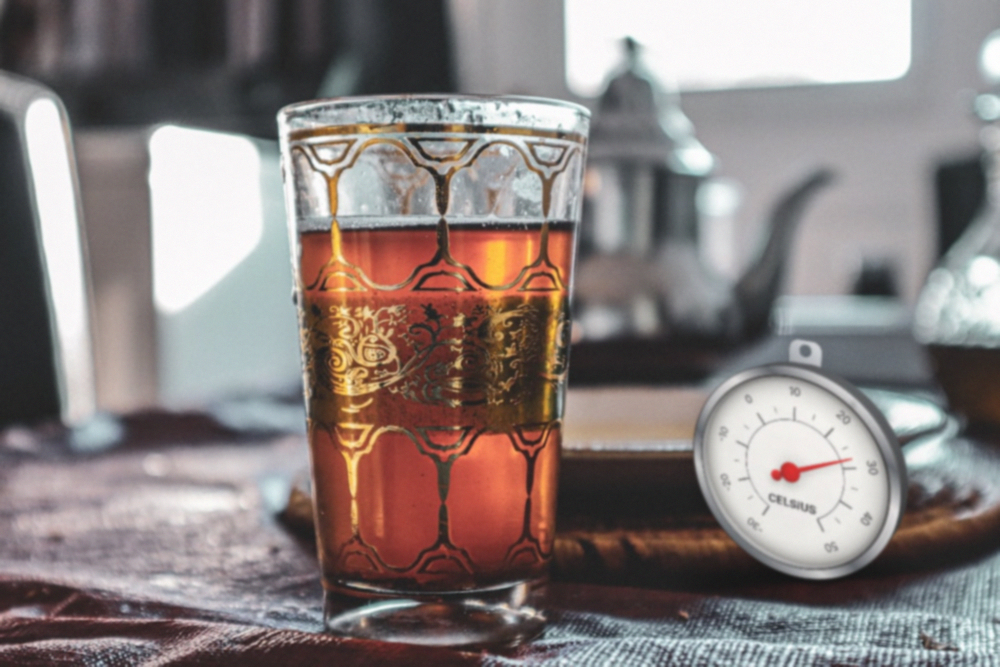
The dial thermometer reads 27.5 °C
